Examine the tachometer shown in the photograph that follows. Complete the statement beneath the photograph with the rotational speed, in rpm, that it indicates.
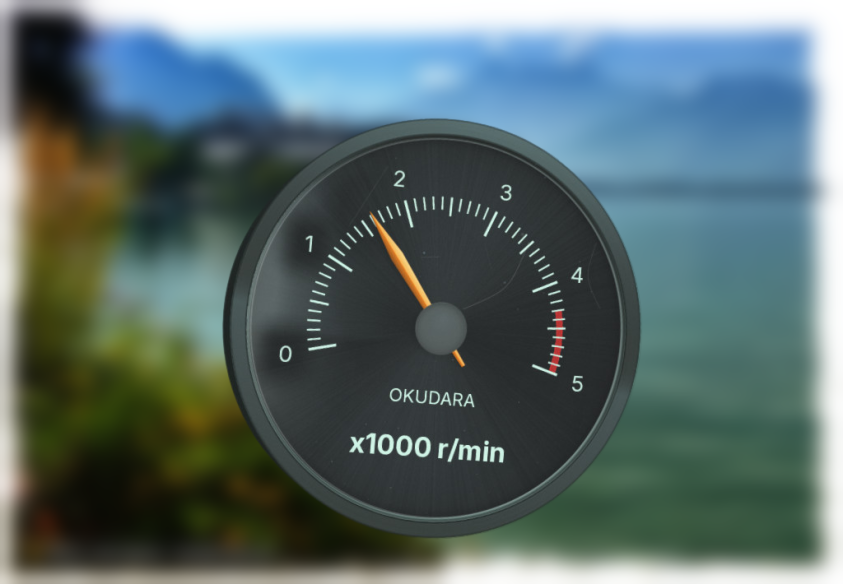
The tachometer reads 1600 rpm
